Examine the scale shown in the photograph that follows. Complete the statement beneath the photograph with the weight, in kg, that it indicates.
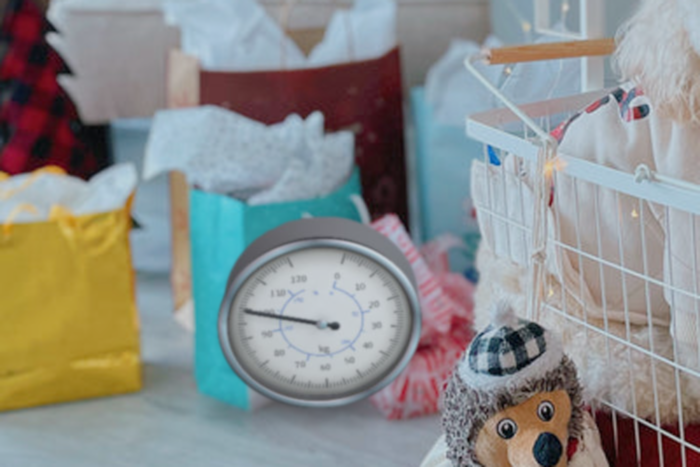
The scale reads 100 kg
